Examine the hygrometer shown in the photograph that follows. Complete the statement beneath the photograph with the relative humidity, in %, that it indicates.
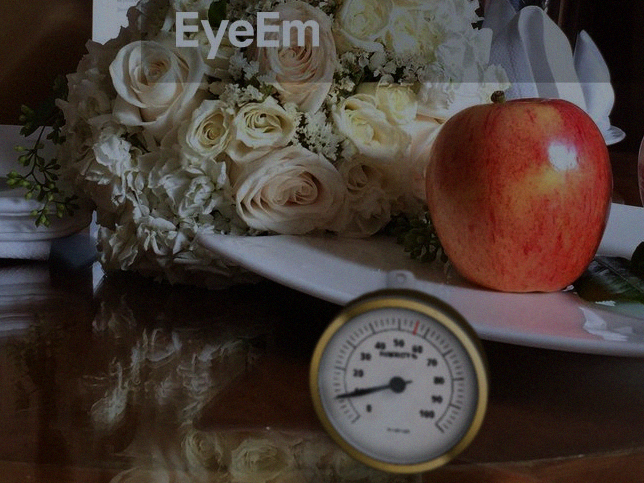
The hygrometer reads 10 %
